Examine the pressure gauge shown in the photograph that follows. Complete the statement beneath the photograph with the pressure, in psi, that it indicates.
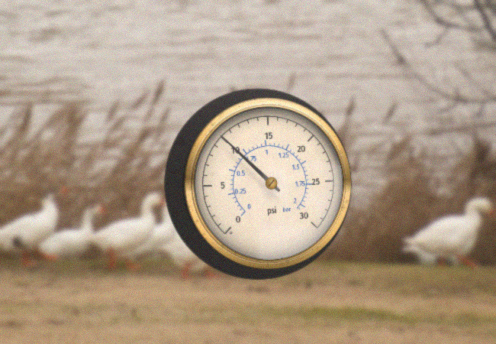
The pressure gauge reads 10 psi
